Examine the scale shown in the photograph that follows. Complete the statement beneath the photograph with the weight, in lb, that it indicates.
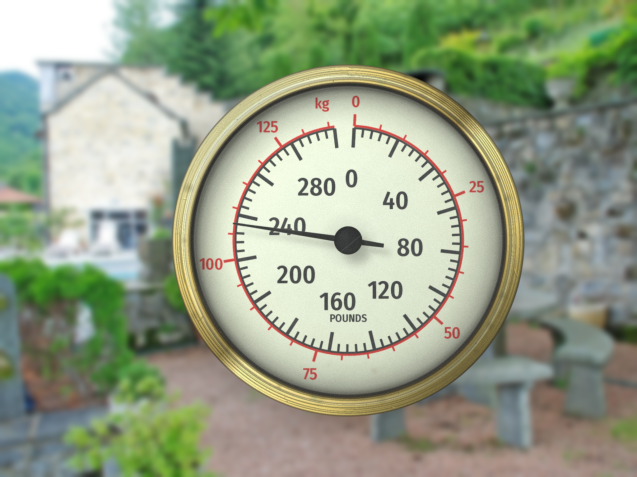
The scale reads 236 lb
